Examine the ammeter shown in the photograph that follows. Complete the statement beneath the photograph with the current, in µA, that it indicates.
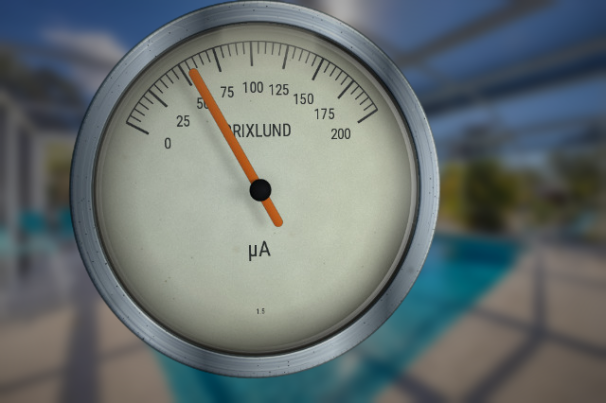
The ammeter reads 55 µA
